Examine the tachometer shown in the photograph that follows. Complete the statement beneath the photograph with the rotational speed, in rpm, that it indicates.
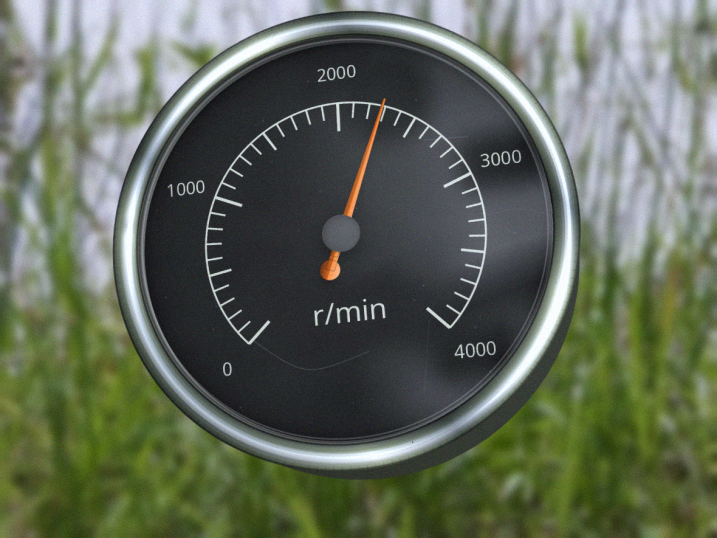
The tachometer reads 2300 rpm
